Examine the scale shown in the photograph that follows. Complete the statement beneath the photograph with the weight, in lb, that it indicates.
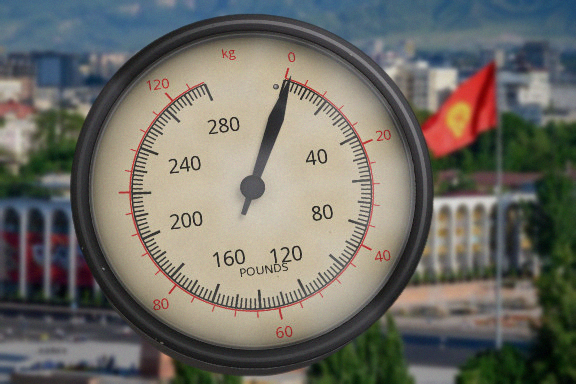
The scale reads 2 lb
